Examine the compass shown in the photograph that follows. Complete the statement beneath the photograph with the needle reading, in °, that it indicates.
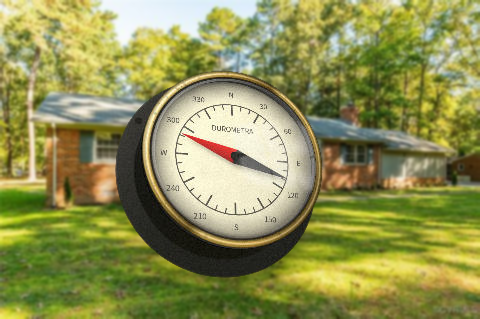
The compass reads 290 °
